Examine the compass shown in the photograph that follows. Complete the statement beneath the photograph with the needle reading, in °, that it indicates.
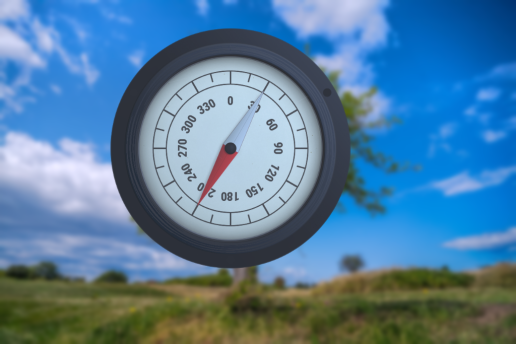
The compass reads 210 °
